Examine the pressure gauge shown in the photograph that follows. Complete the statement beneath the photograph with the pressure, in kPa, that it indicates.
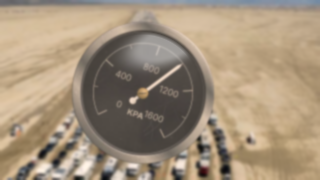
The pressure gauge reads 1000 kPa
